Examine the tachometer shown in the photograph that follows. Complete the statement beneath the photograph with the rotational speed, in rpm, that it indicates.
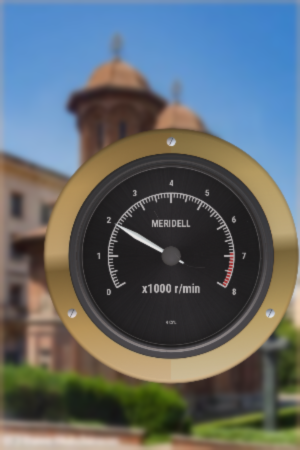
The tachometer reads 2000 rpm
